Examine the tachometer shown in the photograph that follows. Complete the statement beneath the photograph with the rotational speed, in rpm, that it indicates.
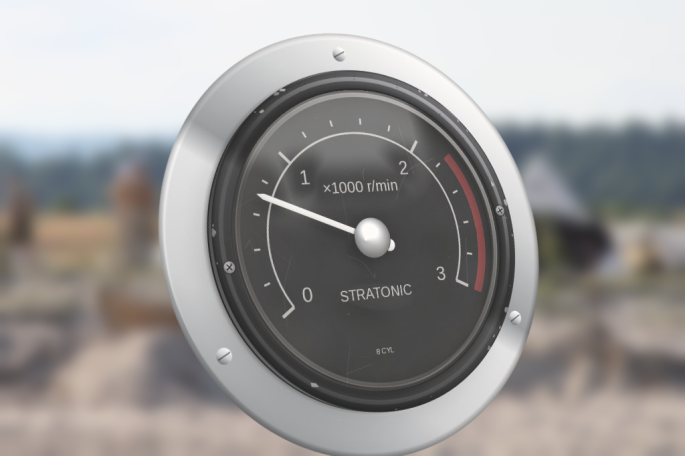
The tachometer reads 700 rpm
